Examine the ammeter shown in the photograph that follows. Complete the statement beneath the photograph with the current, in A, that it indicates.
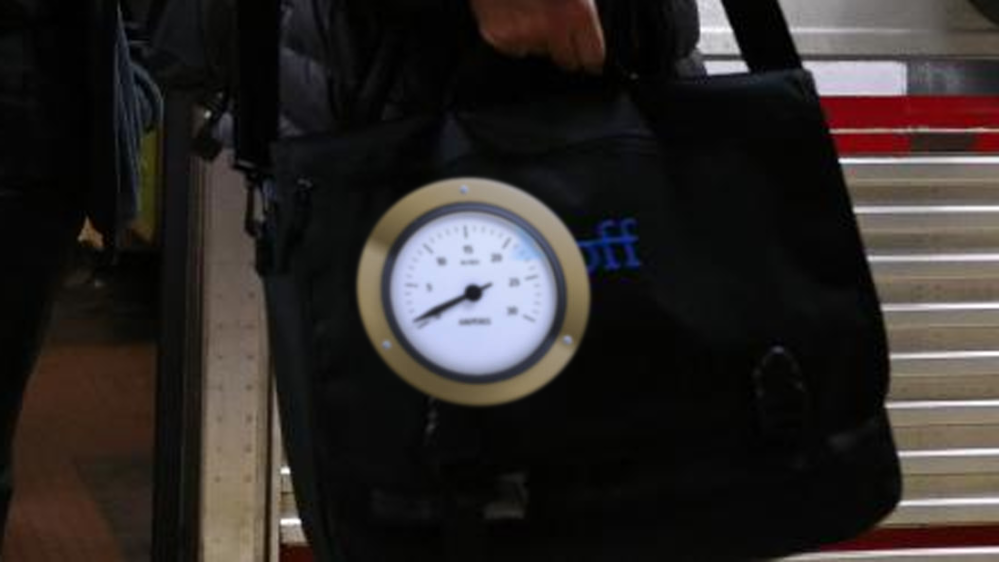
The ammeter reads 1 A
